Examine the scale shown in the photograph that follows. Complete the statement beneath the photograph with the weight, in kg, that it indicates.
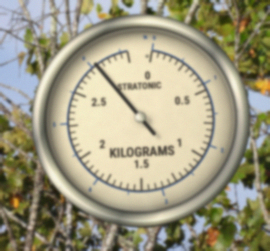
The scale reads 2.75 kg
